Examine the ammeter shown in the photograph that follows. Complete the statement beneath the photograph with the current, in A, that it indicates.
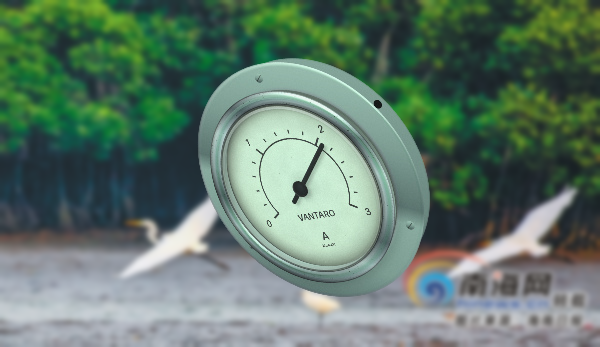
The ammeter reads 2.1 A
